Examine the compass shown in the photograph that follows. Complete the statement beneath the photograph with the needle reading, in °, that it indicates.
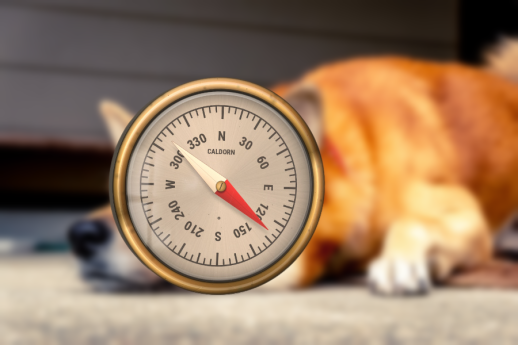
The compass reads 130 °
